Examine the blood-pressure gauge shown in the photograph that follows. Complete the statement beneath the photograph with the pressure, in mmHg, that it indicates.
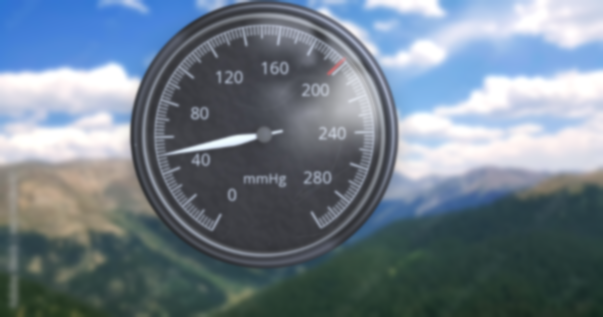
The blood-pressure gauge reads 50 mmHg
